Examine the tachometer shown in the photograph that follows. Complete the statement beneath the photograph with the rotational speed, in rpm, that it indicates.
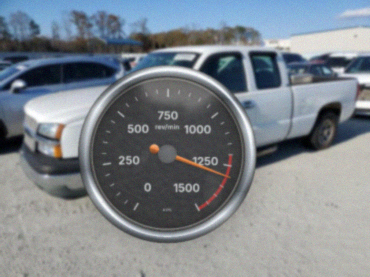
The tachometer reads 1300 rpm
